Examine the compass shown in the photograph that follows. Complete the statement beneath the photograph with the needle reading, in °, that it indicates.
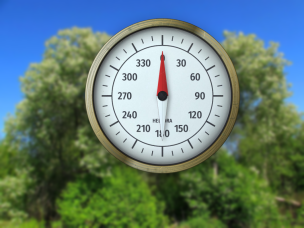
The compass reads 0 °
